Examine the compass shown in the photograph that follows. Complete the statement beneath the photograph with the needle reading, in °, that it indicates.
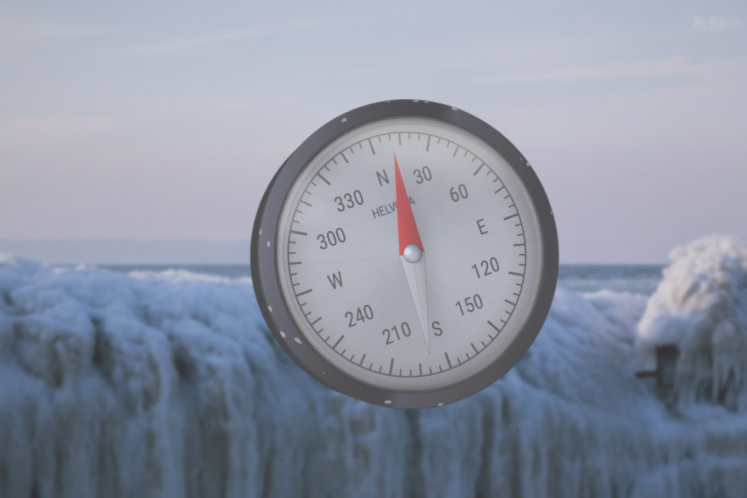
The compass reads 10 °
